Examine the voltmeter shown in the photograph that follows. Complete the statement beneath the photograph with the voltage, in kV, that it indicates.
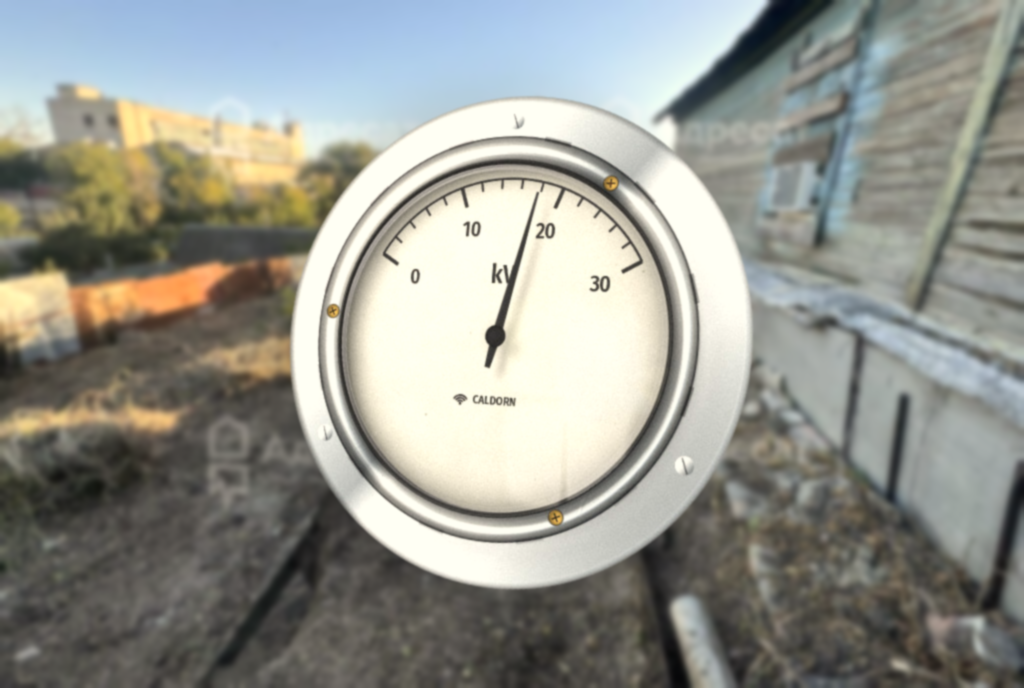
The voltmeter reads 18 kV
